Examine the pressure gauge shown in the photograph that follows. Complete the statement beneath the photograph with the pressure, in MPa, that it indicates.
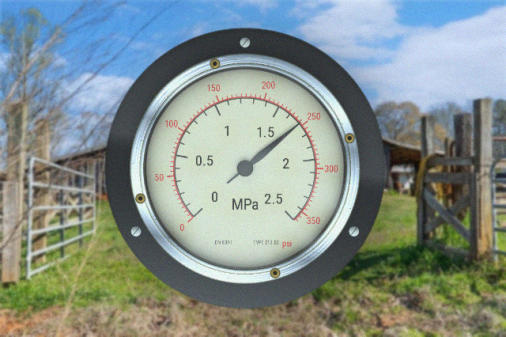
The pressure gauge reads 1.7 MPa
